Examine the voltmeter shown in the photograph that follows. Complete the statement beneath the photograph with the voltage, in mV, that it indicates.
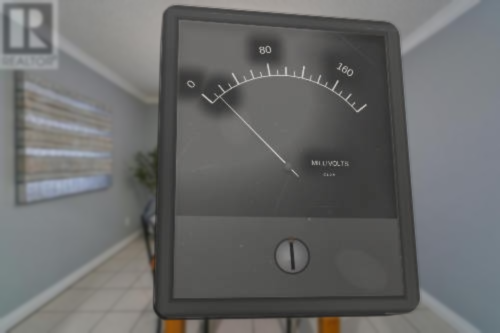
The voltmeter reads 10 mV
